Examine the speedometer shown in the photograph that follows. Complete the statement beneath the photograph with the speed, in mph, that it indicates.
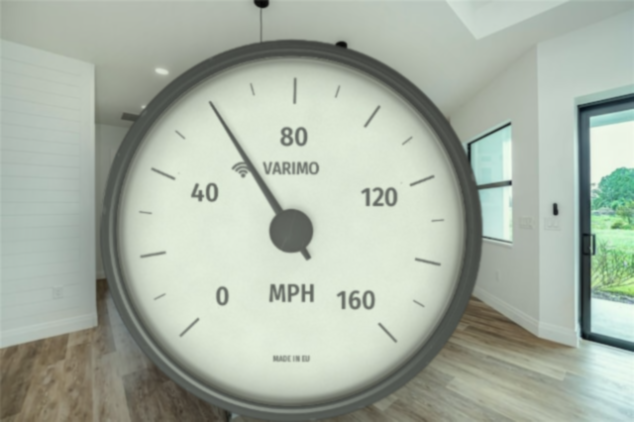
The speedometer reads 60 mph
